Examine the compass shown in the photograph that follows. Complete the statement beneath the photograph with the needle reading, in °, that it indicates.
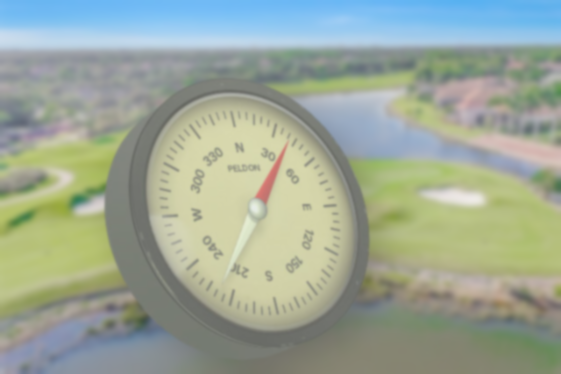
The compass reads 40 °
